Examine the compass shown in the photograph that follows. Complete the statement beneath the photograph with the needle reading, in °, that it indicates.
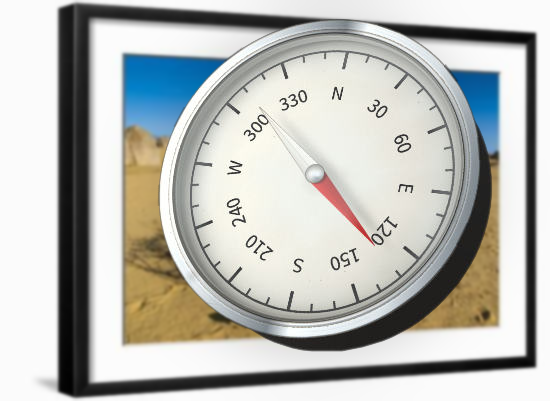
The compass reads 130 °
